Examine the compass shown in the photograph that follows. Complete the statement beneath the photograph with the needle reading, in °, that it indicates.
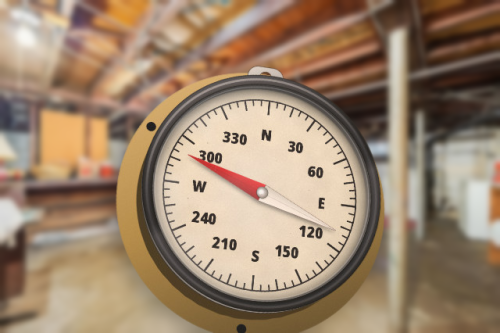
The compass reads 290 °
